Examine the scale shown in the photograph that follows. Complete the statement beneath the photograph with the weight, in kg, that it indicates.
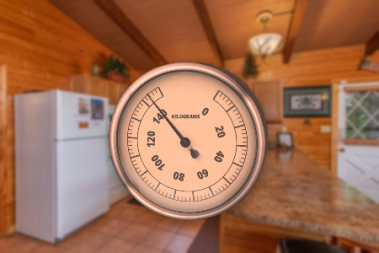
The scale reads 144 kg
